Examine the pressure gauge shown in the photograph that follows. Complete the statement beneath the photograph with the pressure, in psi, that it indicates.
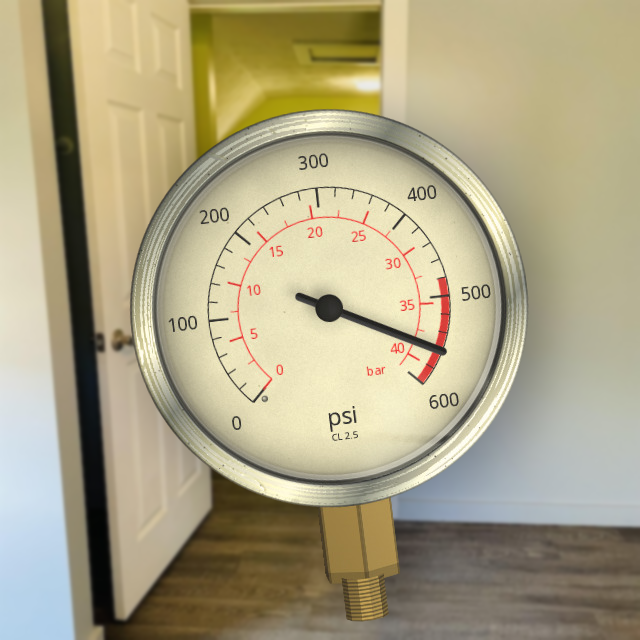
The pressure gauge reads 560 psi
